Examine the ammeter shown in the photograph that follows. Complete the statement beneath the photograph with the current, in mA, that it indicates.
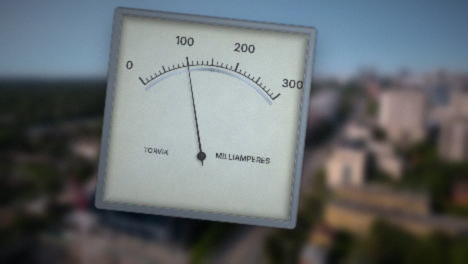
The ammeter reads 100 mA
